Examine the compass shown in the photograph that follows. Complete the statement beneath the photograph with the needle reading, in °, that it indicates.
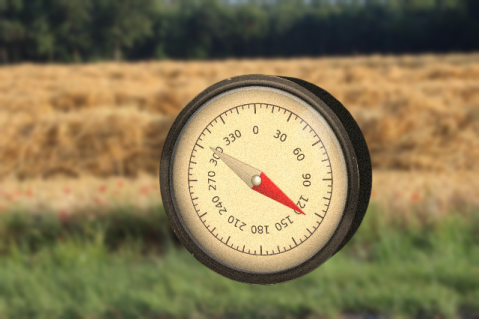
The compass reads 125 °
